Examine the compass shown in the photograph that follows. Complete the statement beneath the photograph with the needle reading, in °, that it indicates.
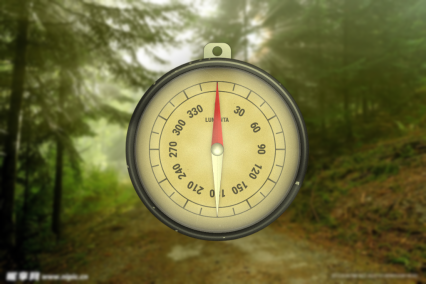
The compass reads 0 °
